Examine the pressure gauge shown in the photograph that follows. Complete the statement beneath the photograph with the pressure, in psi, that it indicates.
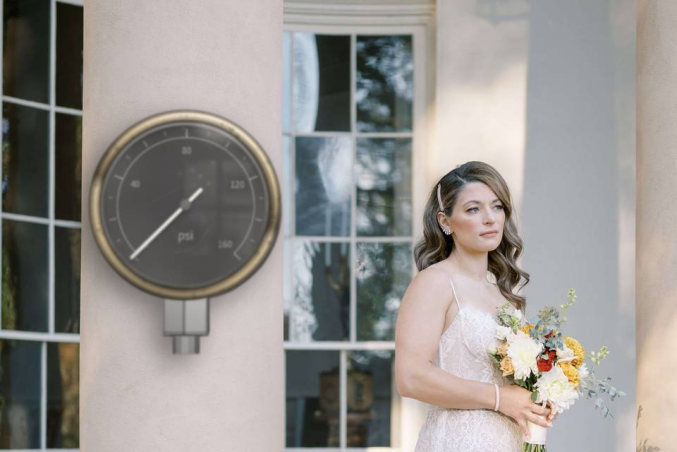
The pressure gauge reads 0 psi
